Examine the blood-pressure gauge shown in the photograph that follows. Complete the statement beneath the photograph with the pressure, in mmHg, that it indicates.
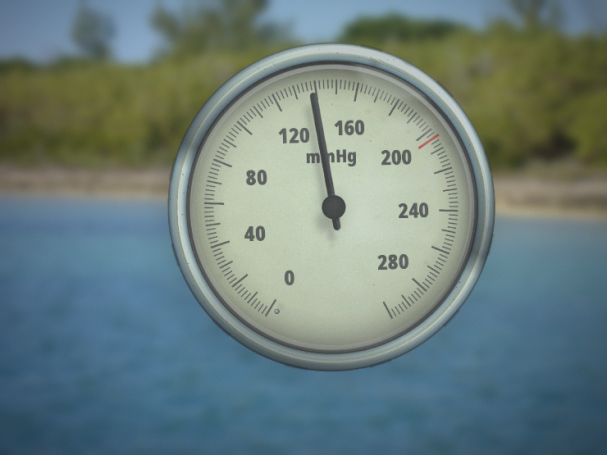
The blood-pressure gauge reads 138 mmHg
